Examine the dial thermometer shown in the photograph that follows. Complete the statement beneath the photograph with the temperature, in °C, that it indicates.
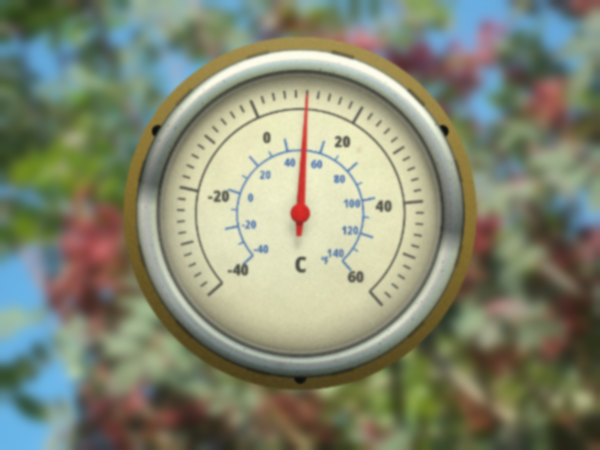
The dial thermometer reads 10 °C
